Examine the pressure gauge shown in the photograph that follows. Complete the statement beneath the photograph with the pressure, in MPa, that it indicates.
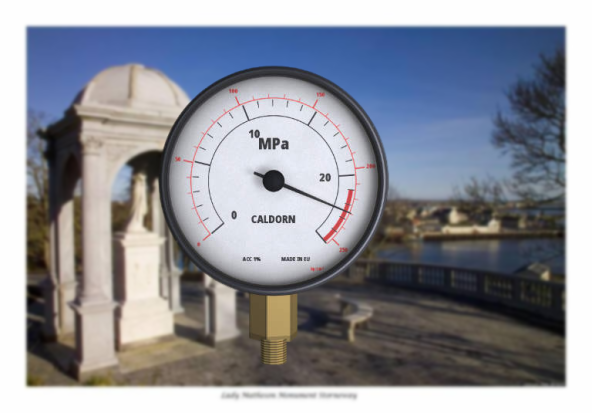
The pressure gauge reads 22.5 MPa
